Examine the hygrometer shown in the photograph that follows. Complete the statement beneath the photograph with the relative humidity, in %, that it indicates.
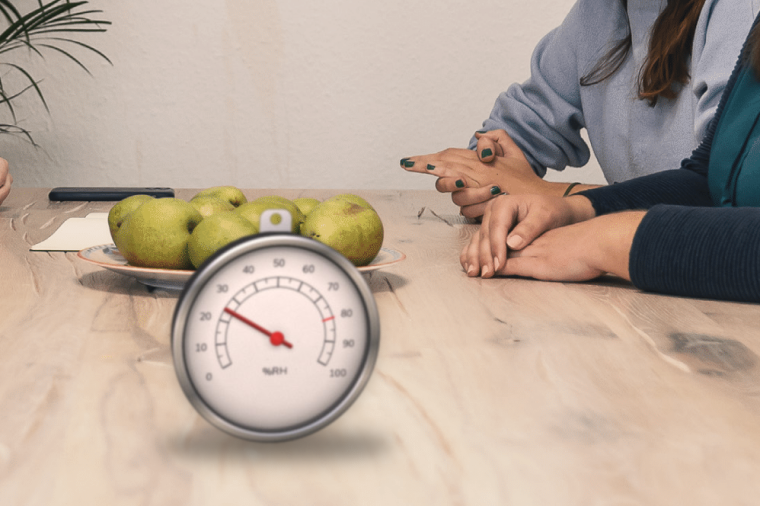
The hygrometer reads 25 %
